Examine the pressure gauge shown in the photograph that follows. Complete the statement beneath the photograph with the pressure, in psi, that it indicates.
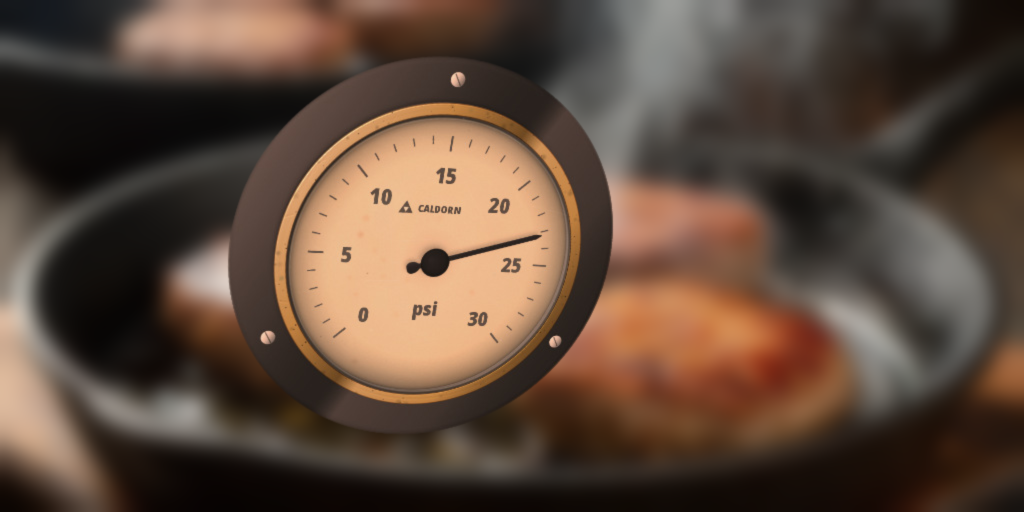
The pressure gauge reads 23 psi
